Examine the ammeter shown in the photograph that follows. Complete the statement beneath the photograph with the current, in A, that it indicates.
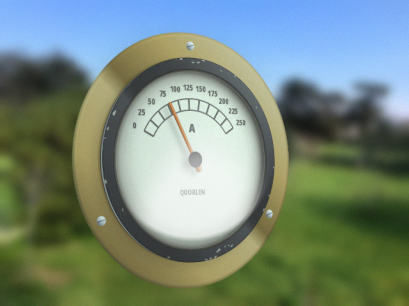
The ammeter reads 75 A
